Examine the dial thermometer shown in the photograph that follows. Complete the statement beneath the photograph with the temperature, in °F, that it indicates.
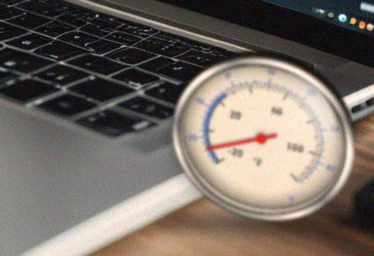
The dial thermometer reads -10 °F
